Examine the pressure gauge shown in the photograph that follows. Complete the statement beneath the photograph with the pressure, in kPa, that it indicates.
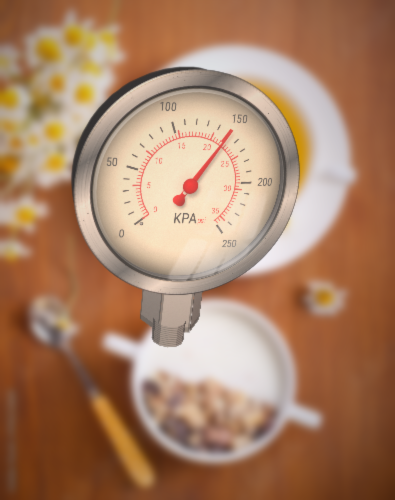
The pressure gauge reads 150 kPa
